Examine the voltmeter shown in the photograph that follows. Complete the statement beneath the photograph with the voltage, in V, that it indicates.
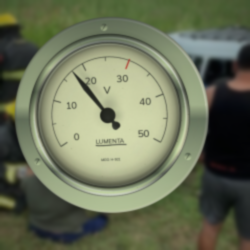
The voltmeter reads 17.5 V
